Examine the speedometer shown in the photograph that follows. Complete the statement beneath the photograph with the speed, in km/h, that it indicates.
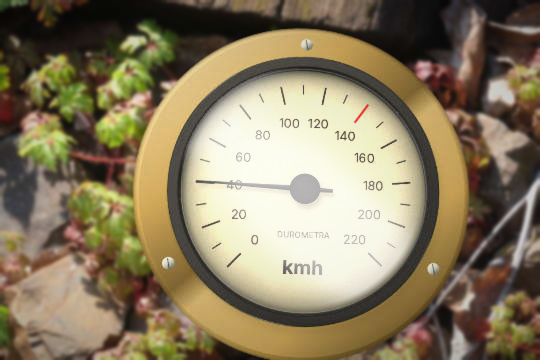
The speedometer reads 40 km/h
